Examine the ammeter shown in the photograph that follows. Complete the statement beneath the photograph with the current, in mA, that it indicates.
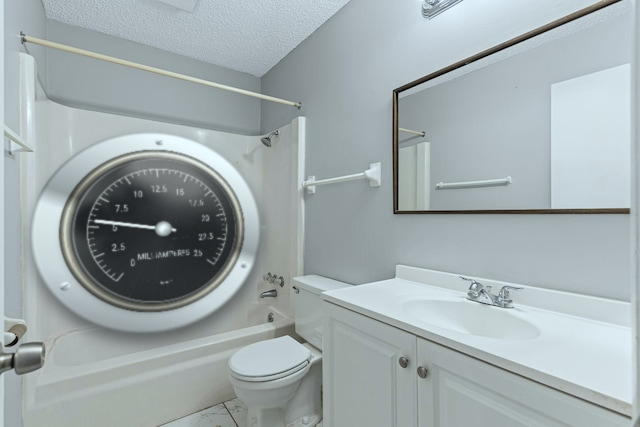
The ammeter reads 5.5 mA
